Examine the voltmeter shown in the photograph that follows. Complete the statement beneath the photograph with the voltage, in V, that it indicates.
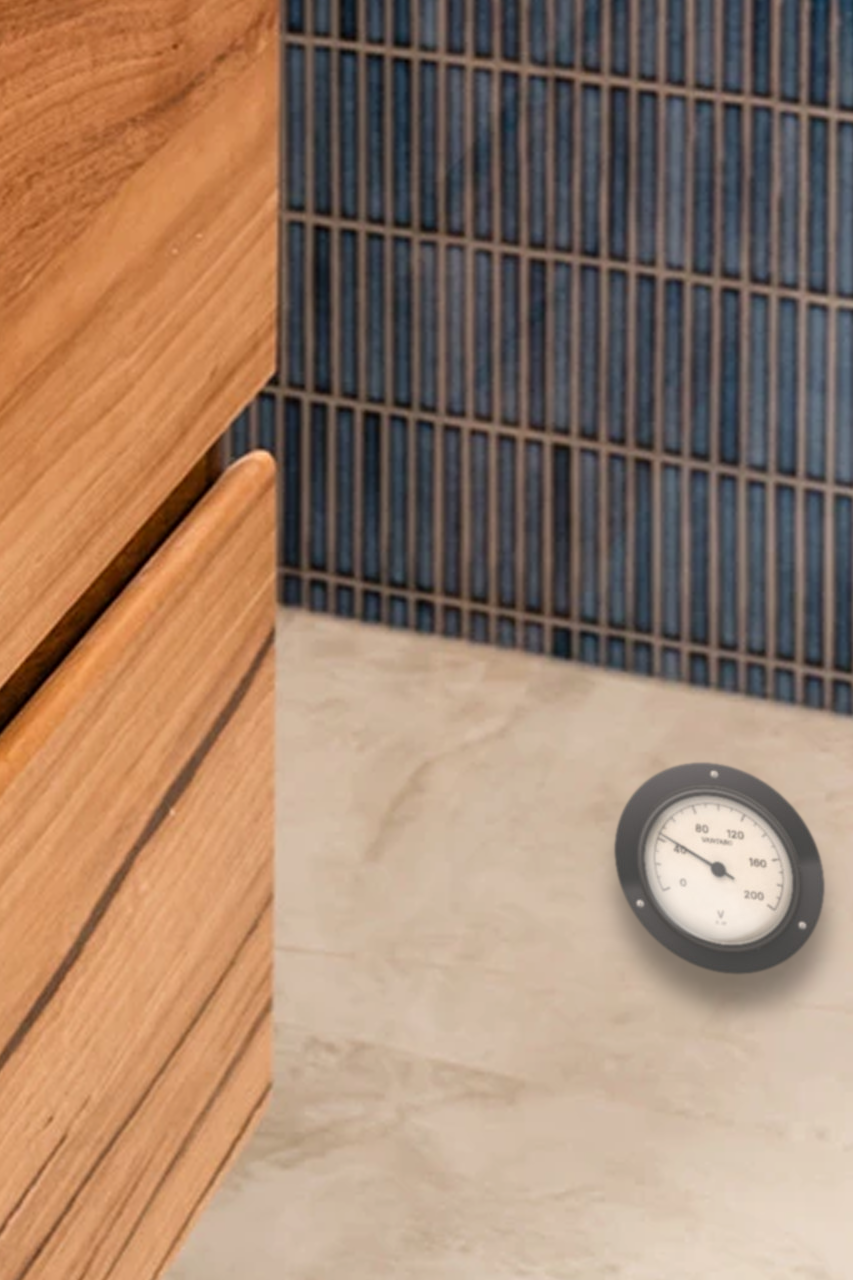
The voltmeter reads 45 V
